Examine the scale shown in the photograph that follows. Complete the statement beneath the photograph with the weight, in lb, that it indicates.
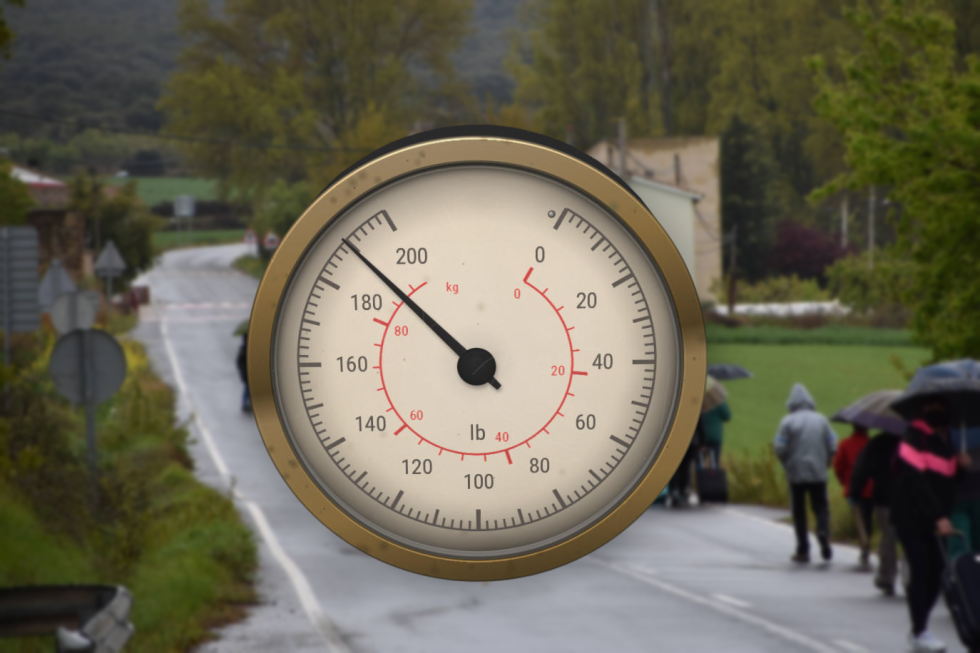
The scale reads 190 lb
